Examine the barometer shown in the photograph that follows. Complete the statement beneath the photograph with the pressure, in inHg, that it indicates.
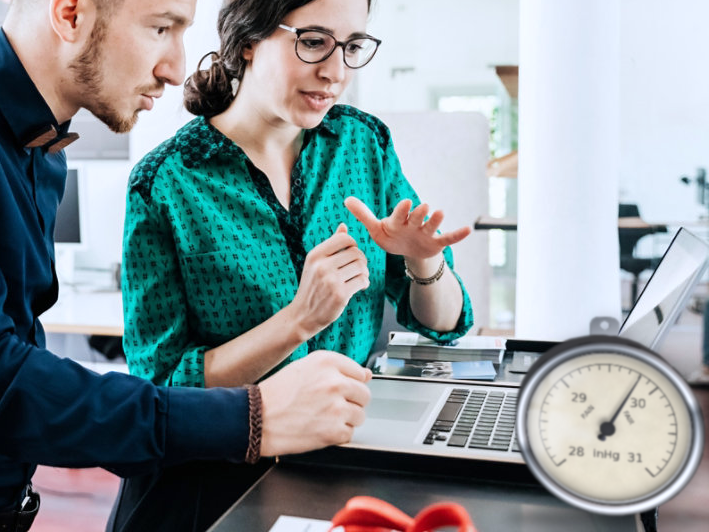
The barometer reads 29.8 inHg
